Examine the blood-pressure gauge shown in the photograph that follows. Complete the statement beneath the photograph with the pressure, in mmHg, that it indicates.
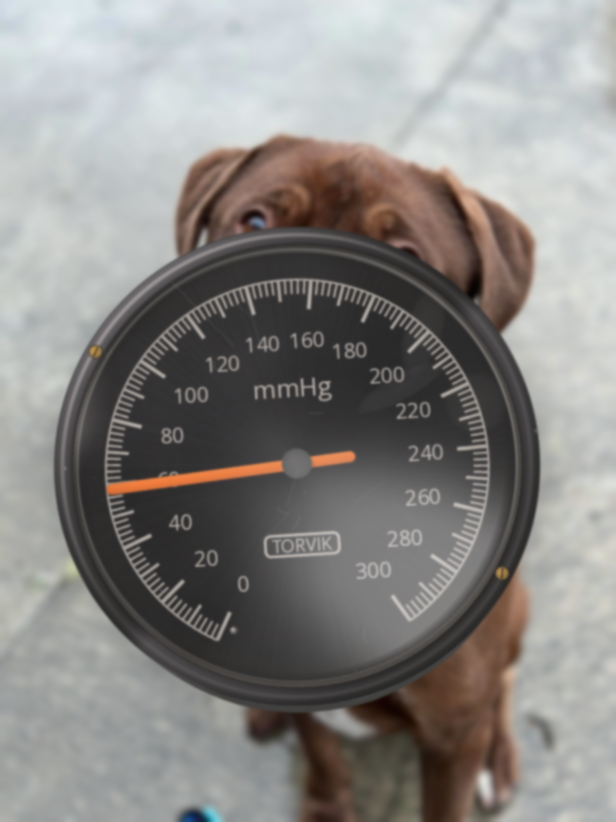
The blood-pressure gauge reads 58 mmHg
